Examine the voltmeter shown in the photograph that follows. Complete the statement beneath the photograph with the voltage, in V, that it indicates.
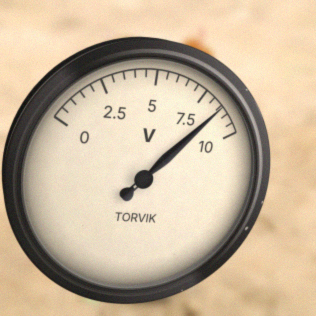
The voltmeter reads 8.5 V
